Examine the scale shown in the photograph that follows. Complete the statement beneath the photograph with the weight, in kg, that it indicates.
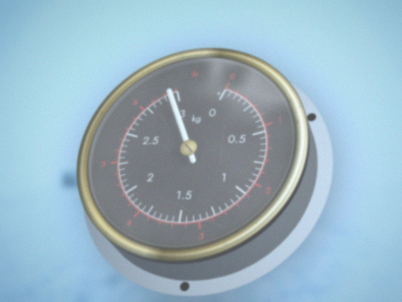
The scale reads 2.95 kg
